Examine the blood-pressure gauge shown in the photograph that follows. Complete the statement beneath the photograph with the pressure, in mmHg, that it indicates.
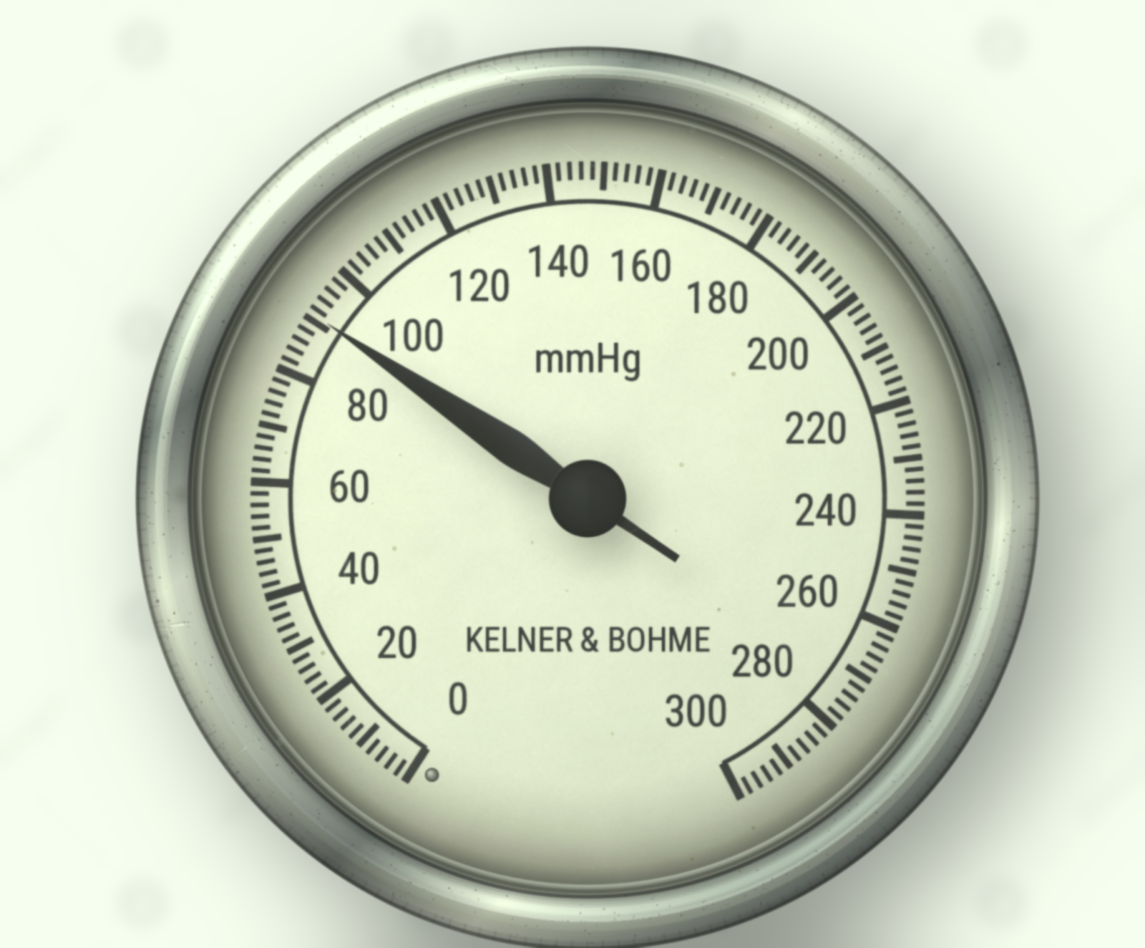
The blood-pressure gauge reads 91 mmHg
